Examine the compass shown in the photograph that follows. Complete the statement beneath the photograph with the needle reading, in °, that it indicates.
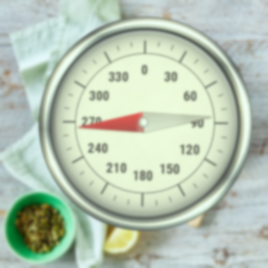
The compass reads 265 °
